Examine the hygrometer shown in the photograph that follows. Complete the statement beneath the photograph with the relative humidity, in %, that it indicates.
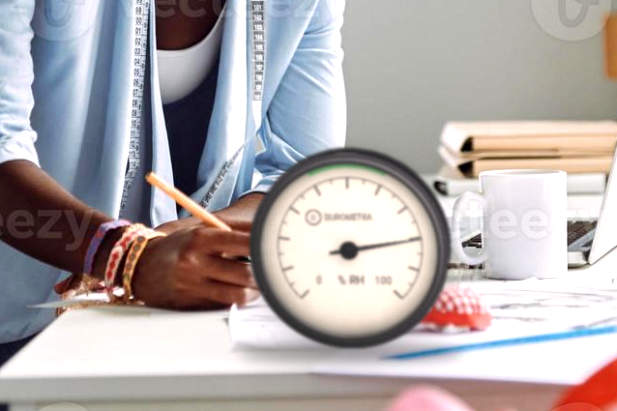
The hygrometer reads 80 %
